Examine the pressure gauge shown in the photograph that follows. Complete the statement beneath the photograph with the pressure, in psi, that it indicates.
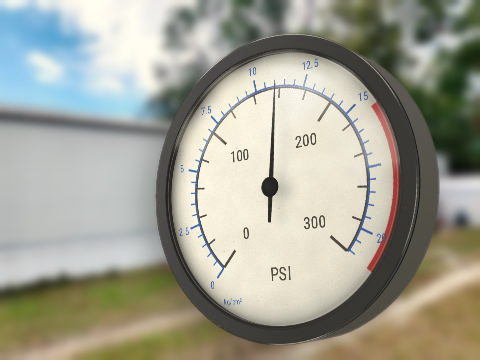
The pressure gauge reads 160 psi
